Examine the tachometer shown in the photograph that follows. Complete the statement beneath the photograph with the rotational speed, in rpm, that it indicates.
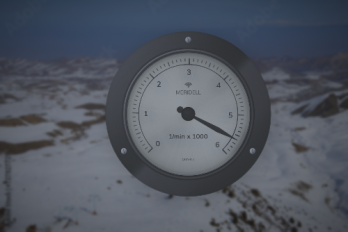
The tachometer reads 5600 rpm
